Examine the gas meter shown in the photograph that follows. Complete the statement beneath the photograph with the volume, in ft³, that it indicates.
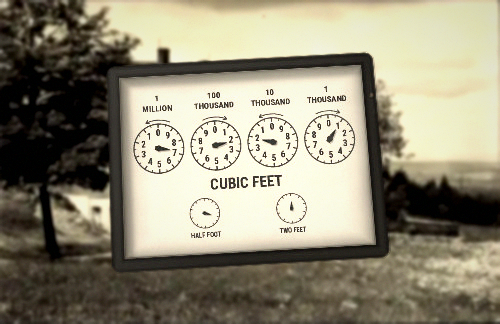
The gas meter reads 722100 ft³
